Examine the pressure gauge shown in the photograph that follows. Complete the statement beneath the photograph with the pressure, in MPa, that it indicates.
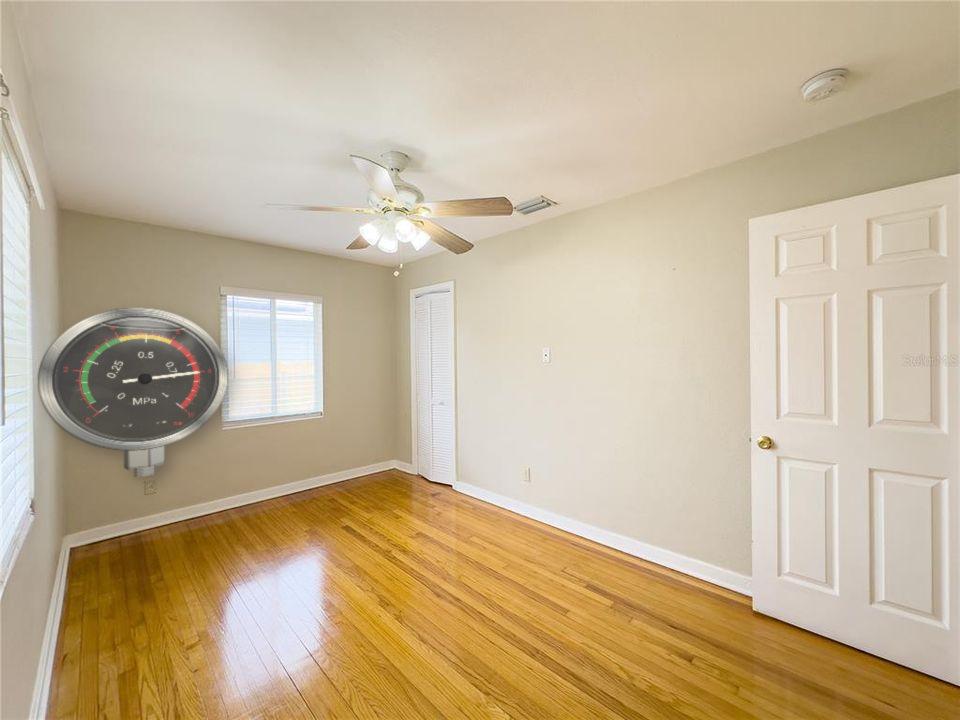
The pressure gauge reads 0.8 MPa
